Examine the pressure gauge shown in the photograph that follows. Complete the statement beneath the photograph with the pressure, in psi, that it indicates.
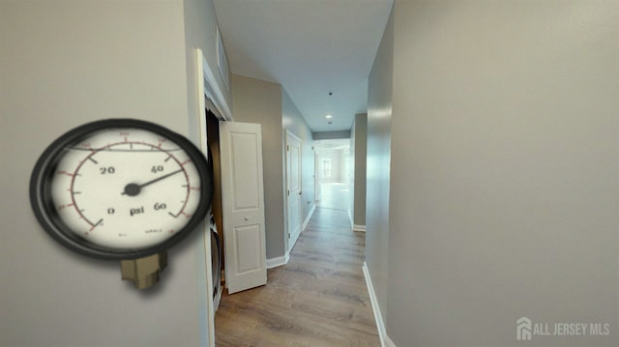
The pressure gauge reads 45 psi
